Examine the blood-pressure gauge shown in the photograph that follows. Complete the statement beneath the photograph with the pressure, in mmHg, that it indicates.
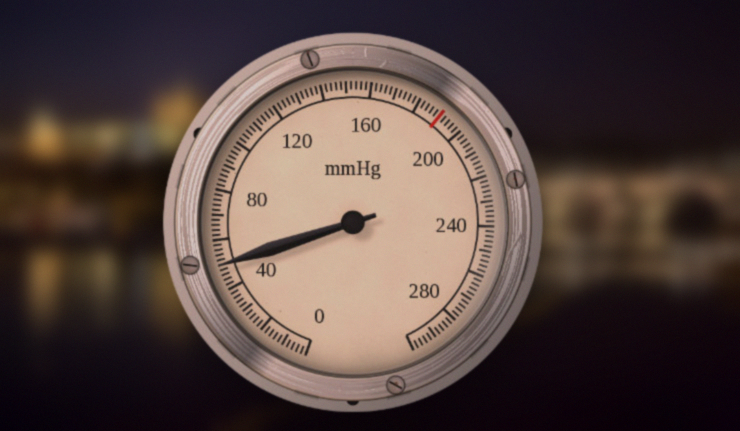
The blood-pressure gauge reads 50 mmHg
